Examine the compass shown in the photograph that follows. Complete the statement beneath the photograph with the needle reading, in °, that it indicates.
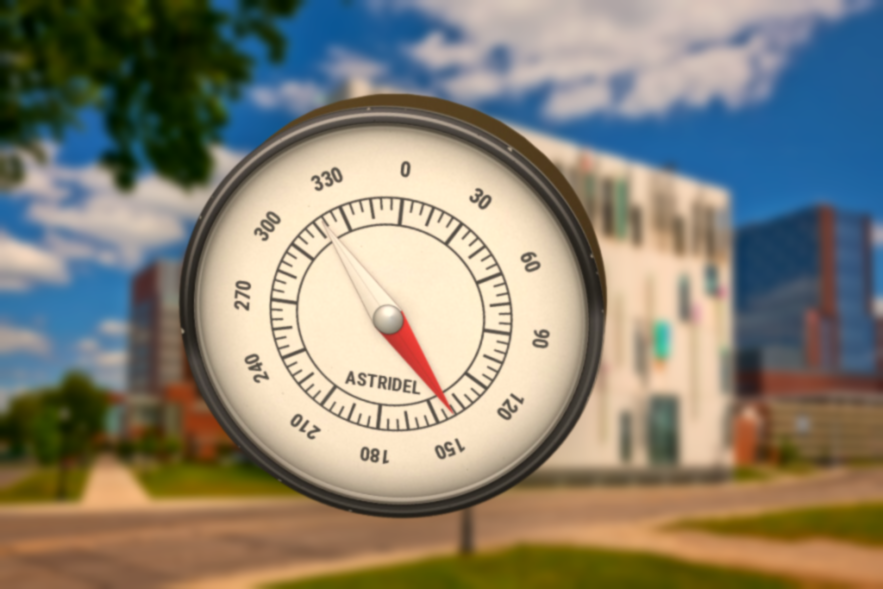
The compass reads 140 °
